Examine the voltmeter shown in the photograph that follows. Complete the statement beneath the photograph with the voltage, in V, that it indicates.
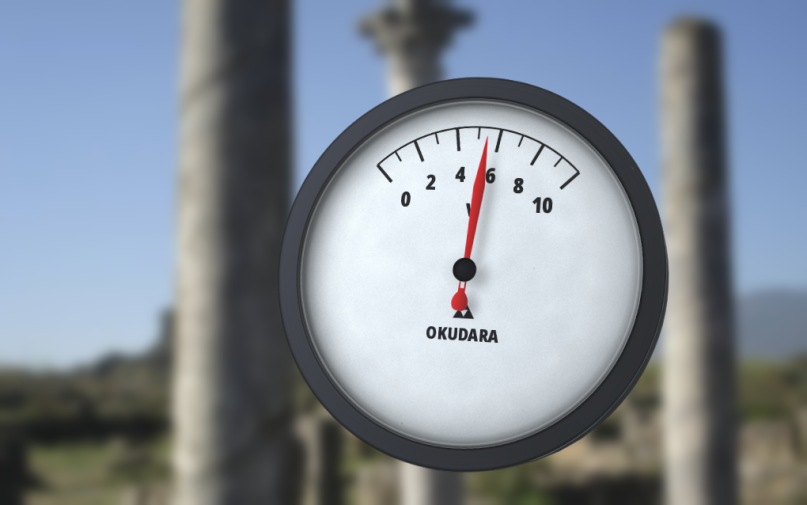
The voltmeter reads 5.5 V
